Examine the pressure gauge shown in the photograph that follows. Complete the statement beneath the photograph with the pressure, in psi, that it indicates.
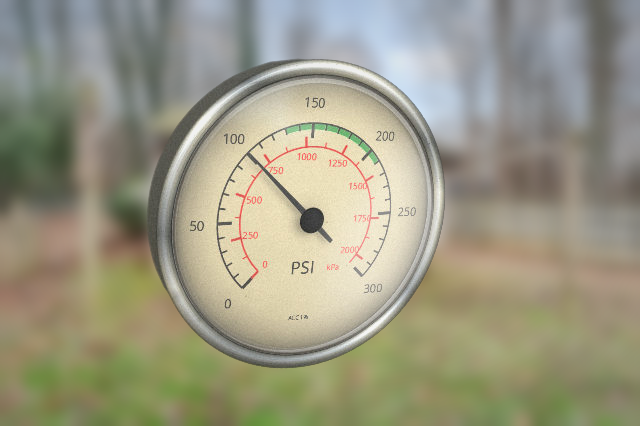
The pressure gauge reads 100 psi
